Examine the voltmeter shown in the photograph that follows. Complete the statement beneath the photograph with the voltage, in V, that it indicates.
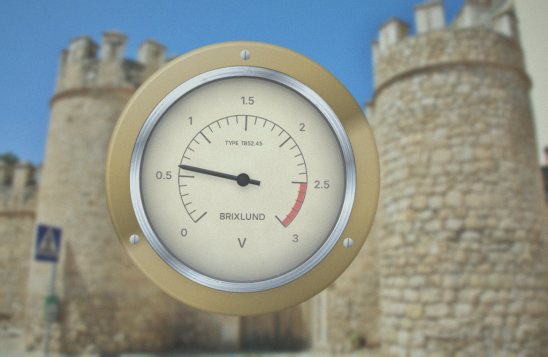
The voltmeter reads 0.6 V
